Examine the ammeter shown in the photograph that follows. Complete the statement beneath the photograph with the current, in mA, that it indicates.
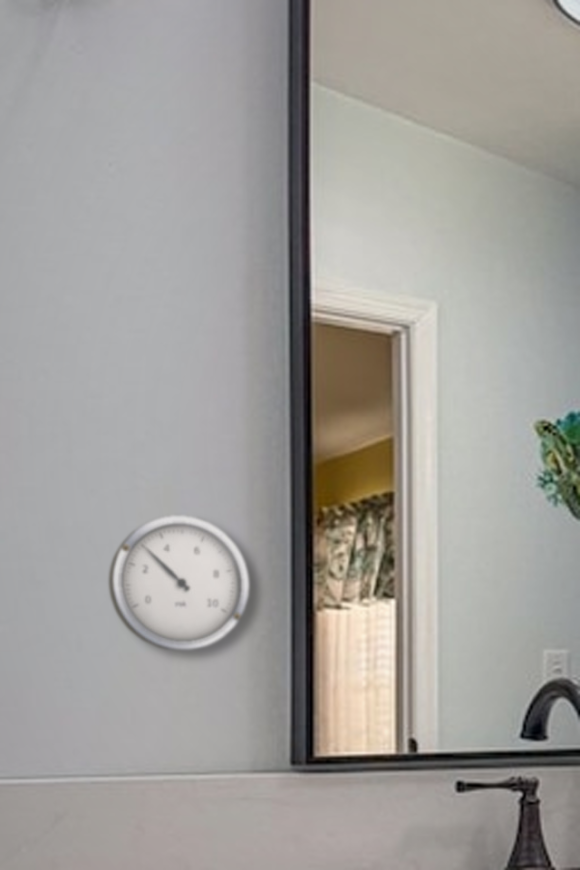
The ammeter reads 3 mA
